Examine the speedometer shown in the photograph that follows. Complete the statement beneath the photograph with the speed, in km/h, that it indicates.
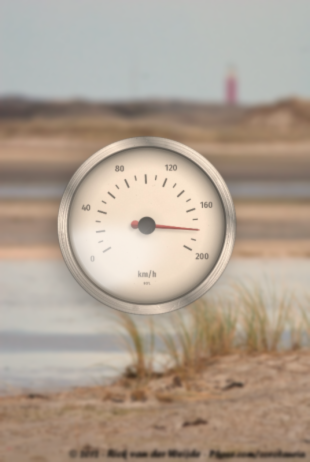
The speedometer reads 180 km/h
